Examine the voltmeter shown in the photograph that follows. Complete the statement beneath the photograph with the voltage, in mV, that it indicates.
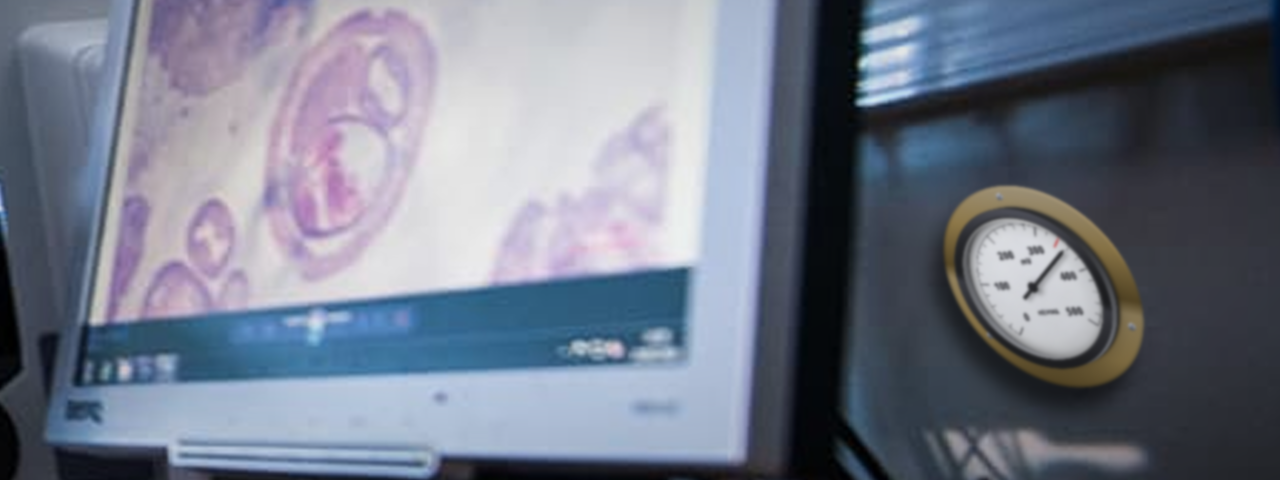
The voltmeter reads 360 mV
